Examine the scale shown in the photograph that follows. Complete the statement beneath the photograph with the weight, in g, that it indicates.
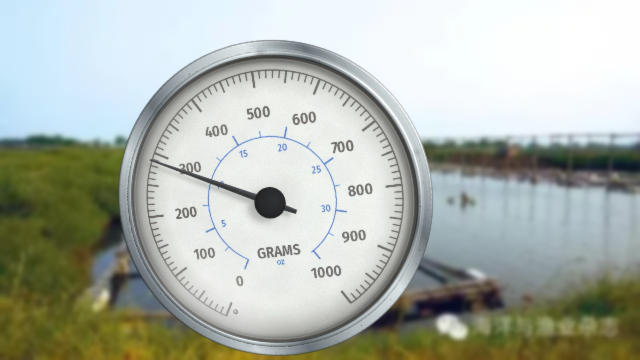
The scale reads 290 g
